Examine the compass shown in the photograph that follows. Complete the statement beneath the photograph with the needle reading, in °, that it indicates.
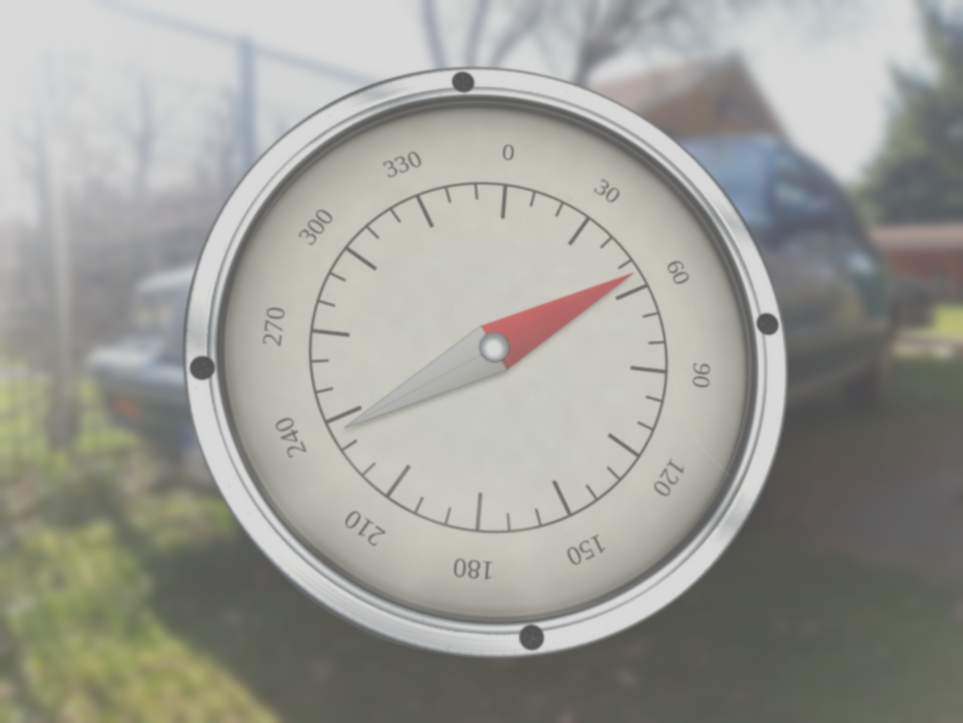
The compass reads 55 °
